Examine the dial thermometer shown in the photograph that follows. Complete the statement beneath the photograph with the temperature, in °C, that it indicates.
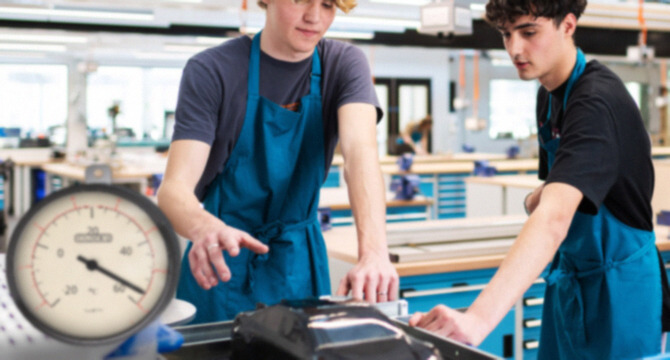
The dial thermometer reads 56 °C
